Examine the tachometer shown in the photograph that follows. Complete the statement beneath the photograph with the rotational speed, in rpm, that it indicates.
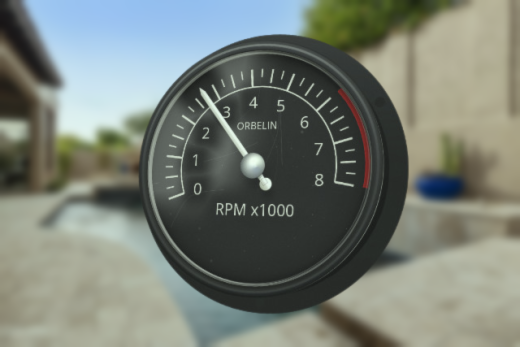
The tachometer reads 2750 rpm
